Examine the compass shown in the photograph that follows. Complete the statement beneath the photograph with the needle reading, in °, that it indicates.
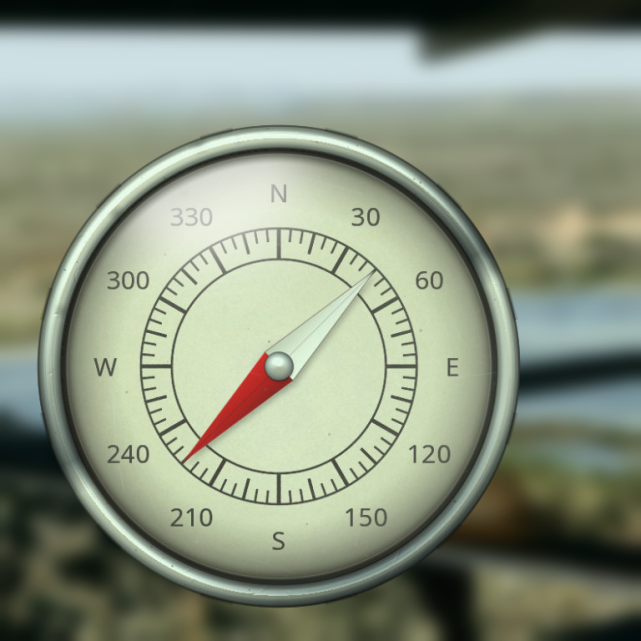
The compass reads 225 °
